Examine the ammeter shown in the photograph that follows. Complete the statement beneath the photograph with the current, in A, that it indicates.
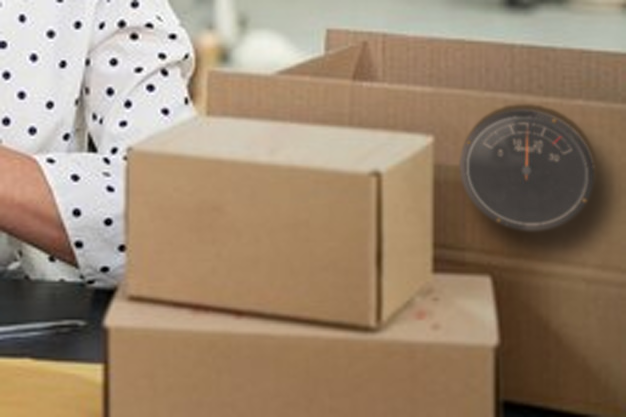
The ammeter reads 15 A
